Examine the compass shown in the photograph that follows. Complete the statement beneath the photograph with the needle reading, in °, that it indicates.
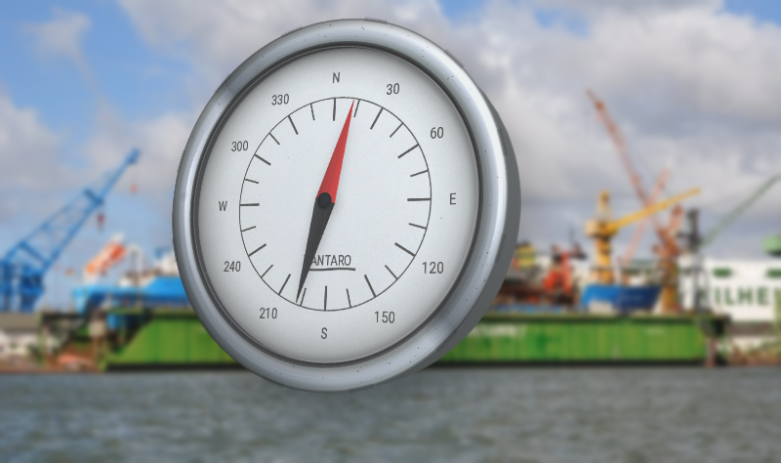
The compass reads 15 °
